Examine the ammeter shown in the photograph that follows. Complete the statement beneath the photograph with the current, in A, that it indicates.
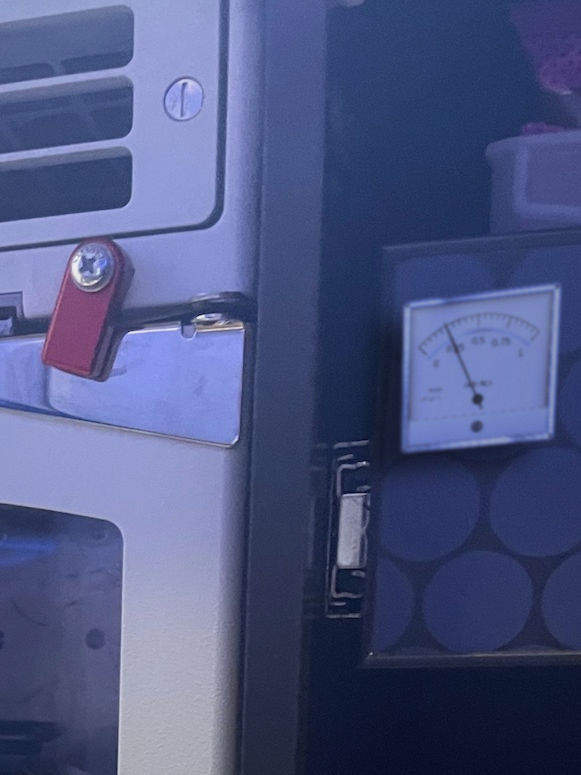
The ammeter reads 0.25 A
